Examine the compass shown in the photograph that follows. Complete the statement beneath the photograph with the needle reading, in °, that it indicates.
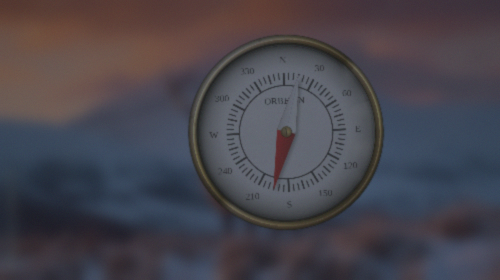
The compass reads 195 °
